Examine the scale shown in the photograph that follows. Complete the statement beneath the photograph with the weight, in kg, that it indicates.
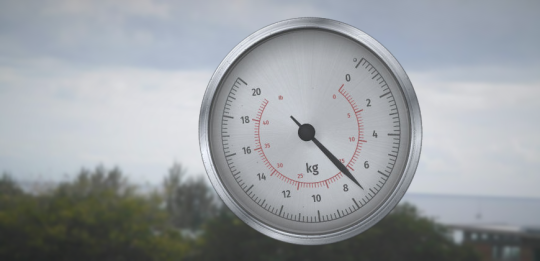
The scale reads 7.2 kg
